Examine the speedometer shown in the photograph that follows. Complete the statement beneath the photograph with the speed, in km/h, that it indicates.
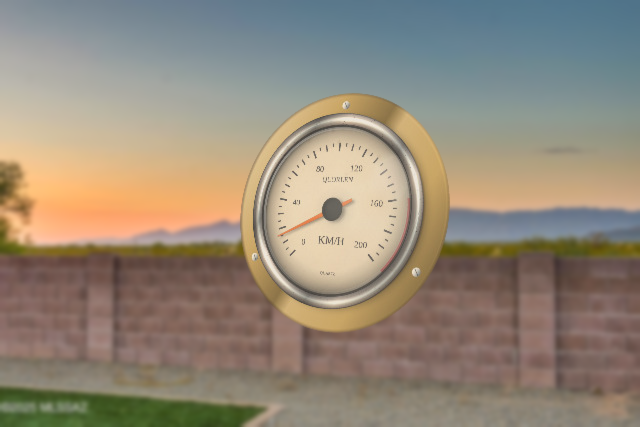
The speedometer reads 15 km/h
